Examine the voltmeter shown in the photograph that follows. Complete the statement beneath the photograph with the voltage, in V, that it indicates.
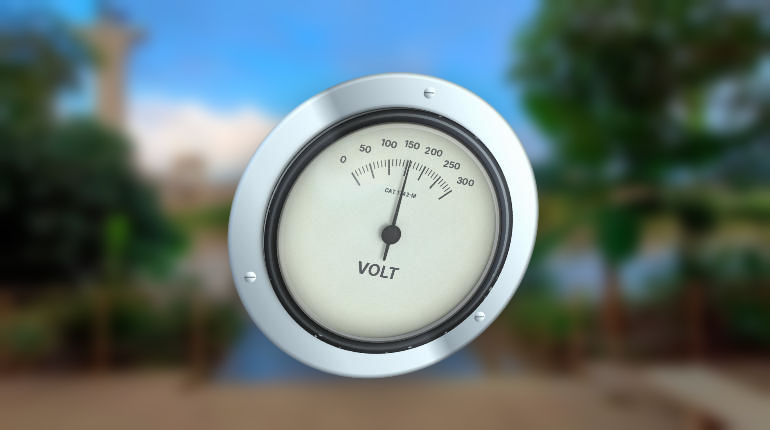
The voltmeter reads 150 V
